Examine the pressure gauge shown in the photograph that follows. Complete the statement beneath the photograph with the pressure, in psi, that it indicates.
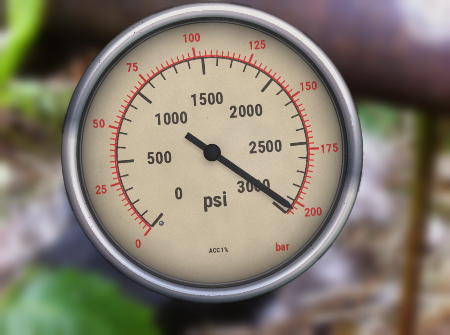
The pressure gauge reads 2950 psi
